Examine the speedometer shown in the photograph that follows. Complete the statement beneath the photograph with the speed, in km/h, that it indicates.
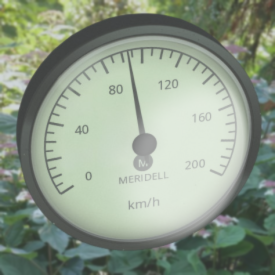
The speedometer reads 92.5 km/h
